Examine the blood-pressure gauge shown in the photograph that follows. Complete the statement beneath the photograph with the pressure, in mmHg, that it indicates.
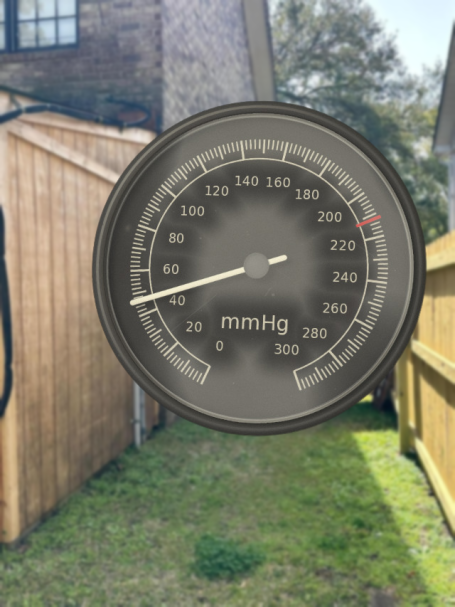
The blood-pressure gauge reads 46 mmHg
